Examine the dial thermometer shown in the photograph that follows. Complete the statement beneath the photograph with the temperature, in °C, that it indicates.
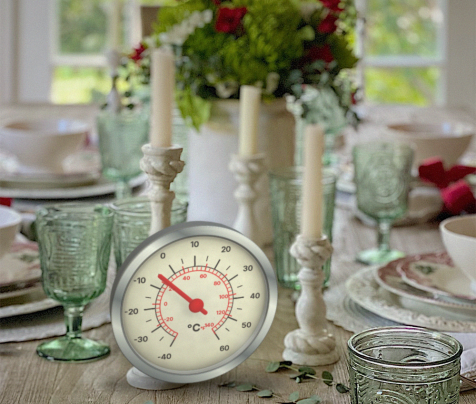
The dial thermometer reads -5 °C
